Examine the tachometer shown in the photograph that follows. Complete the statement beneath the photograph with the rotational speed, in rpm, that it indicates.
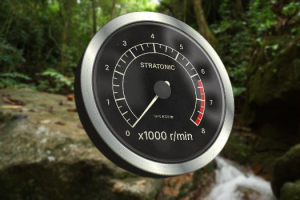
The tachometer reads 0 rpm
